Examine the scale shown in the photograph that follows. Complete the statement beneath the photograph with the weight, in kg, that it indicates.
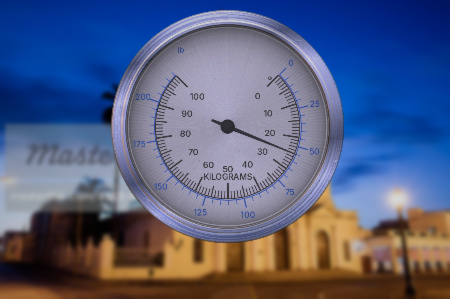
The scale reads 25 kg
